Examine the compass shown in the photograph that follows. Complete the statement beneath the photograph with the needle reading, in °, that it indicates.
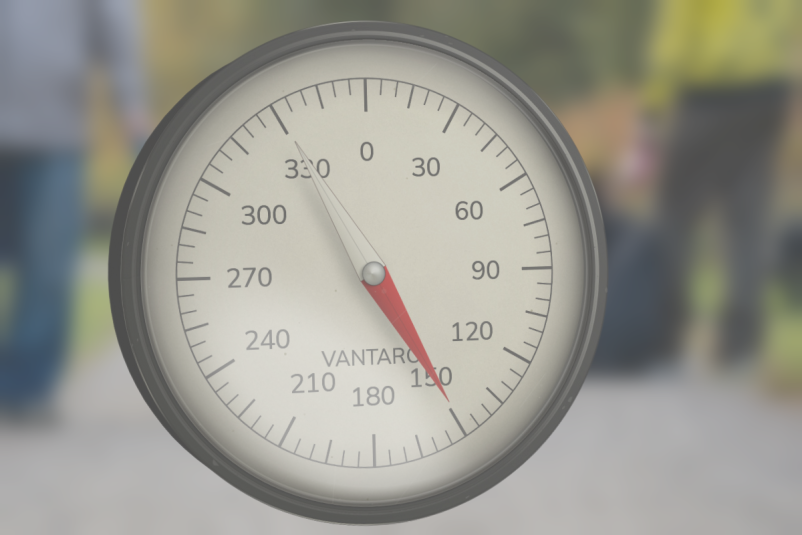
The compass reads 150 °
